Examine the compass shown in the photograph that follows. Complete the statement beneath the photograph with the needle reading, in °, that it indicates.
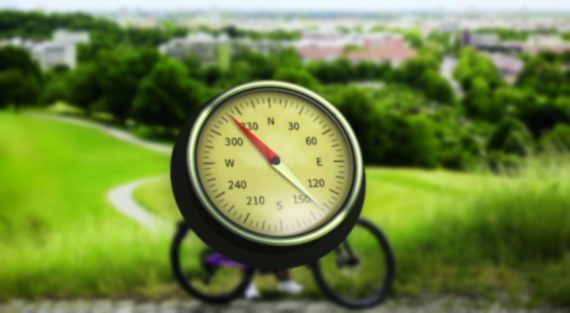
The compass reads 320 °
